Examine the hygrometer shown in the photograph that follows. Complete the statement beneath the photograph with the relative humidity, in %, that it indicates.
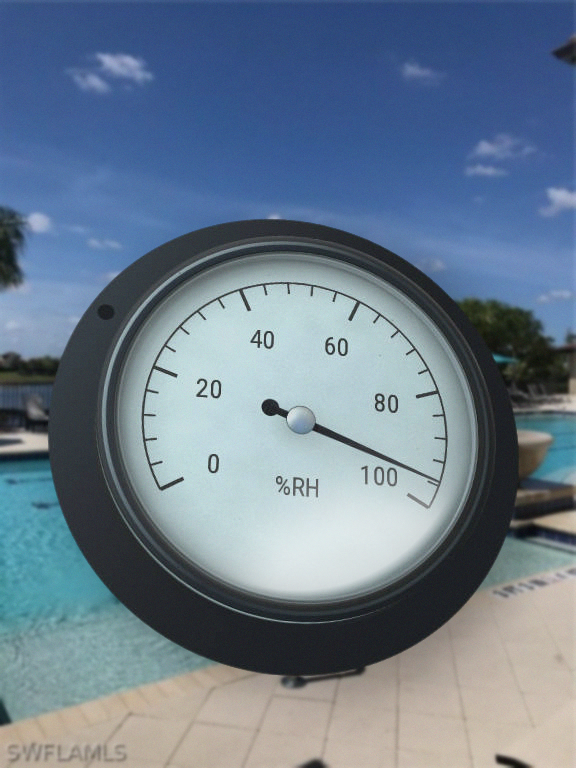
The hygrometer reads 96 %
